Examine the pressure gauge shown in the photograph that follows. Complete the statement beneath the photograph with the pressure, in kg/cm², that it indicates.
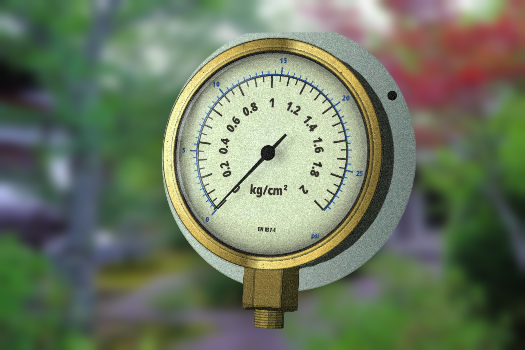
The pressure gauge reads 0 kg/cm²
